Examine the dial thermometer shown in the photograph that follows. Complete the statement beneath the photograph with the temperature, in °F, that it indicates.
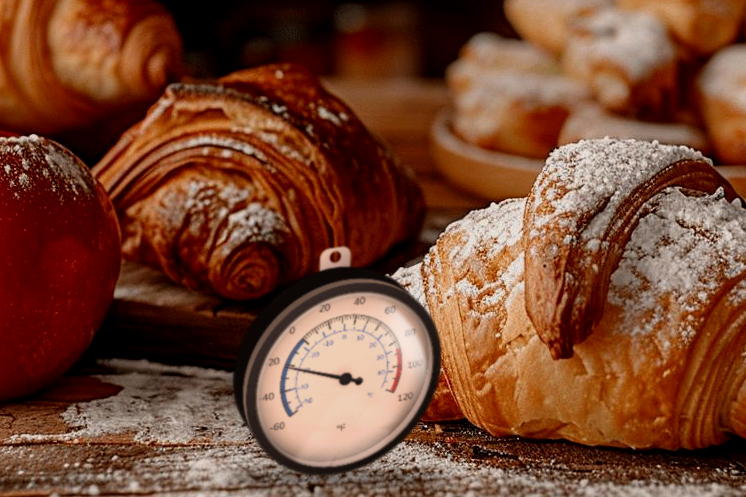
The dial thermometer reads -20 °F
